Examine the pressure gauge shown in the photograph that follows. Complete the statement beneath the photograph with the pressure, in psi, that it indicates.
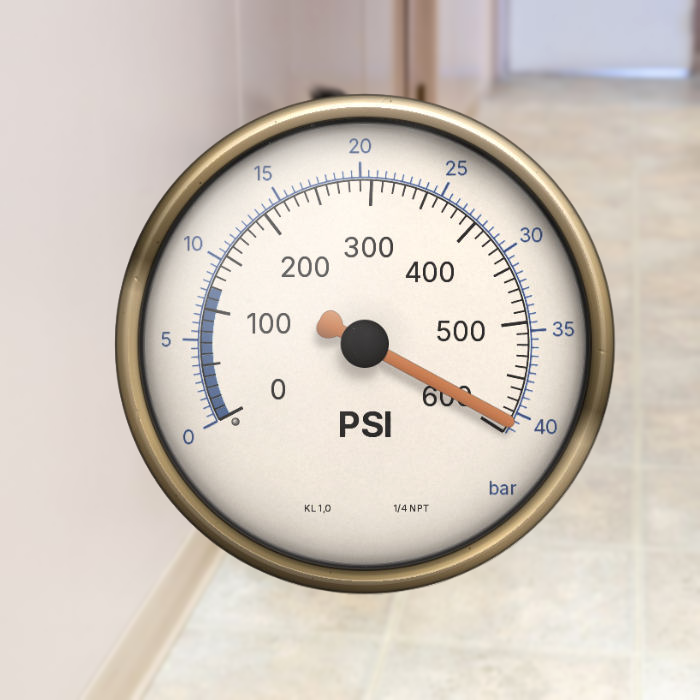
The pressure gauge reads 590 psi
